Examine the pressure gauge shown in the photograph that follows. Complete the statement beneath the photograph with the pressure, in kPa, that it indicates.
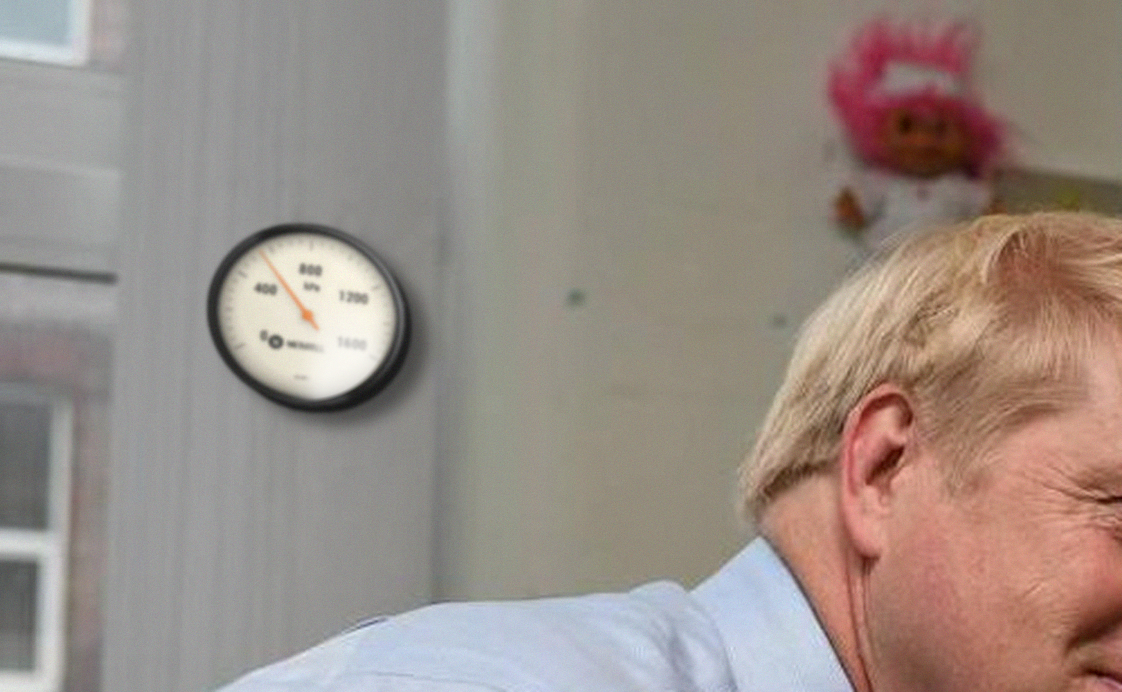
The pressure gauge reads 550 kPa
